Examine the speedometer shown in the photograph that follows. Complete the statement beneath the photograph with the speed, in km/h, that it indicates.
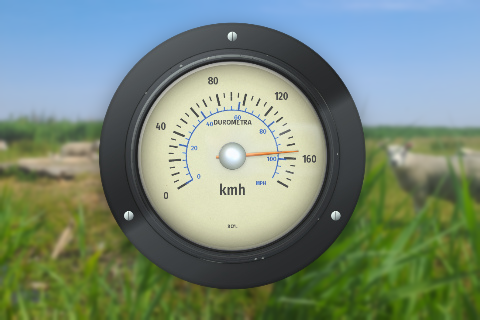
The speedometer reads 155 km/h
